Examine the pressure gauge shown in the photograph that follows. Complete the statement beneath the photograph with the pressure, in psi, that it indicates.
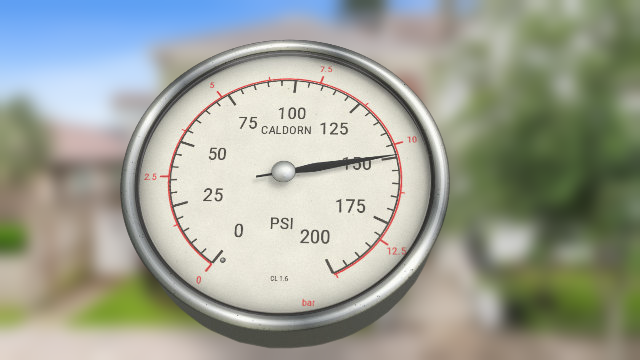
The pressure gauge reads 150 psi
